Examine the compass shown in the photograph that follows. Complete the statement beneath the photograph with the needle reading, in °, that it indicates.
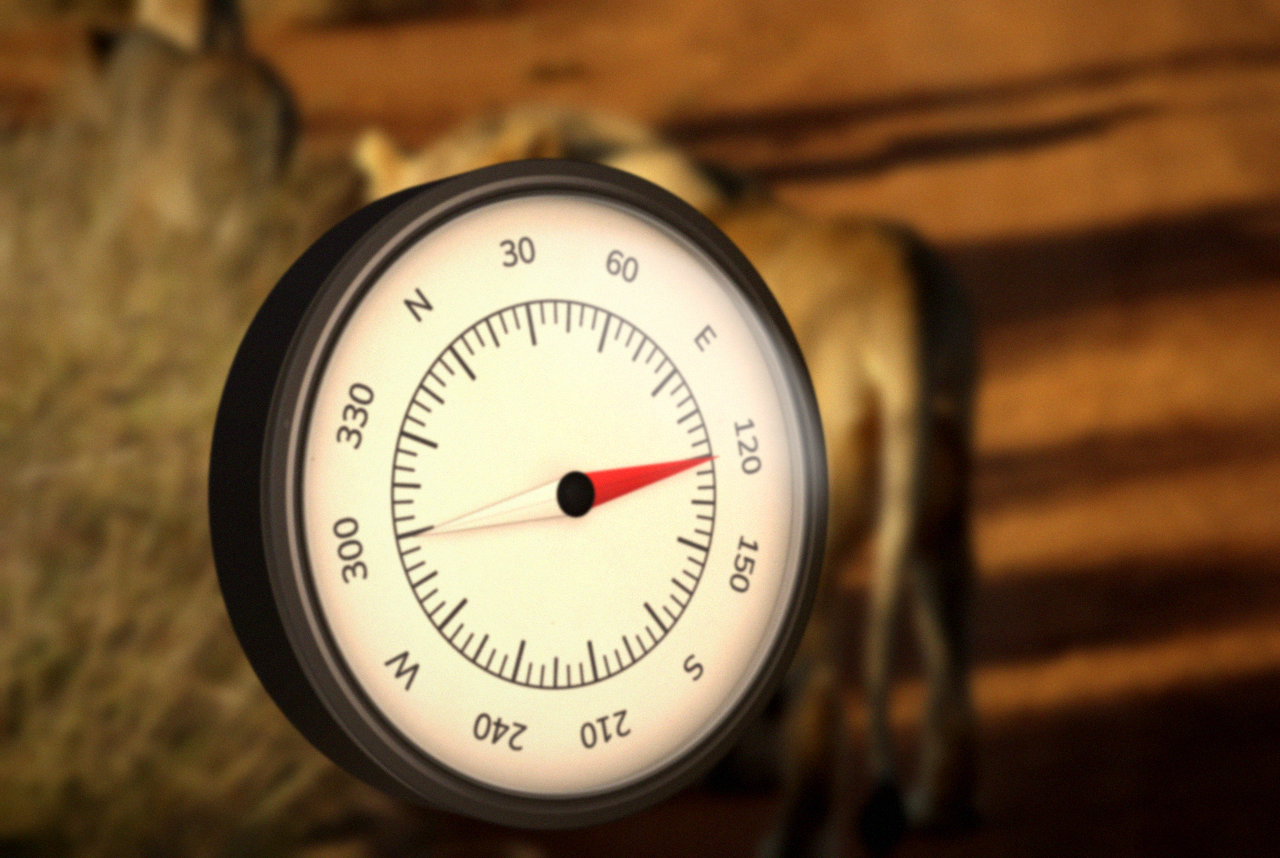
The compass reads 120 °
